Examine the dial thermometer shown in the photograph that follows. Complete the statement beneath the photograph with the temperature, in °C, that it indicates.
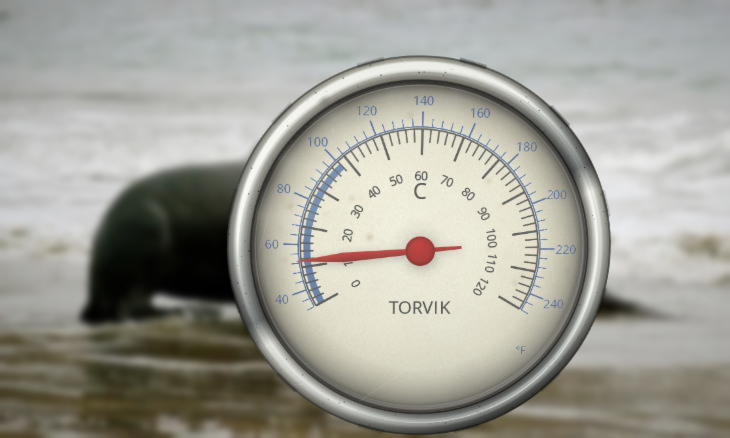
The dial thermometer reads 12 °C
